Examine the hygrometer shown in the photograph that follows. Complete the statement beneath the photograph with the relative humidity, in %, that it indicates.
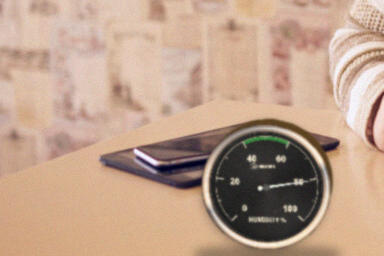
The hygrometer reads 80 %
